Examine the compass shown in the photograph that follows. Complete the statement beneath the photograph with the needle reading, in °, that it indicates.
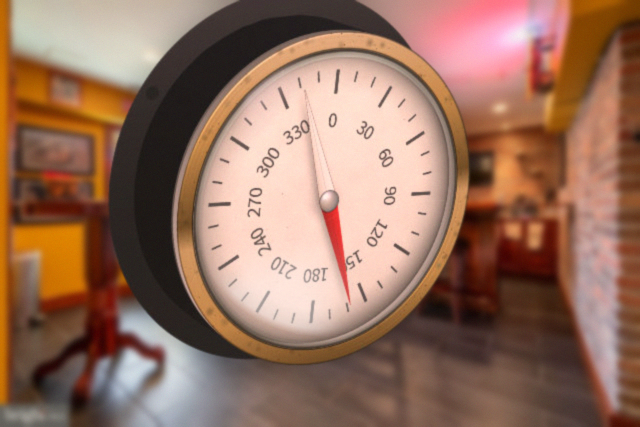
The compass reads 160 °
